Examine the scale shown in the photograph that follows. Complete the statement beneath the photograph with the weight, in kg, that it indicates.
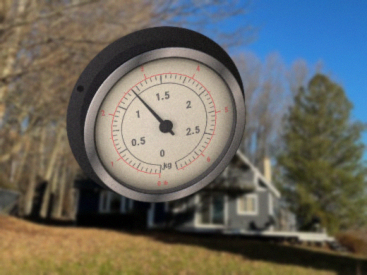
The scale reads 1.2 kg
